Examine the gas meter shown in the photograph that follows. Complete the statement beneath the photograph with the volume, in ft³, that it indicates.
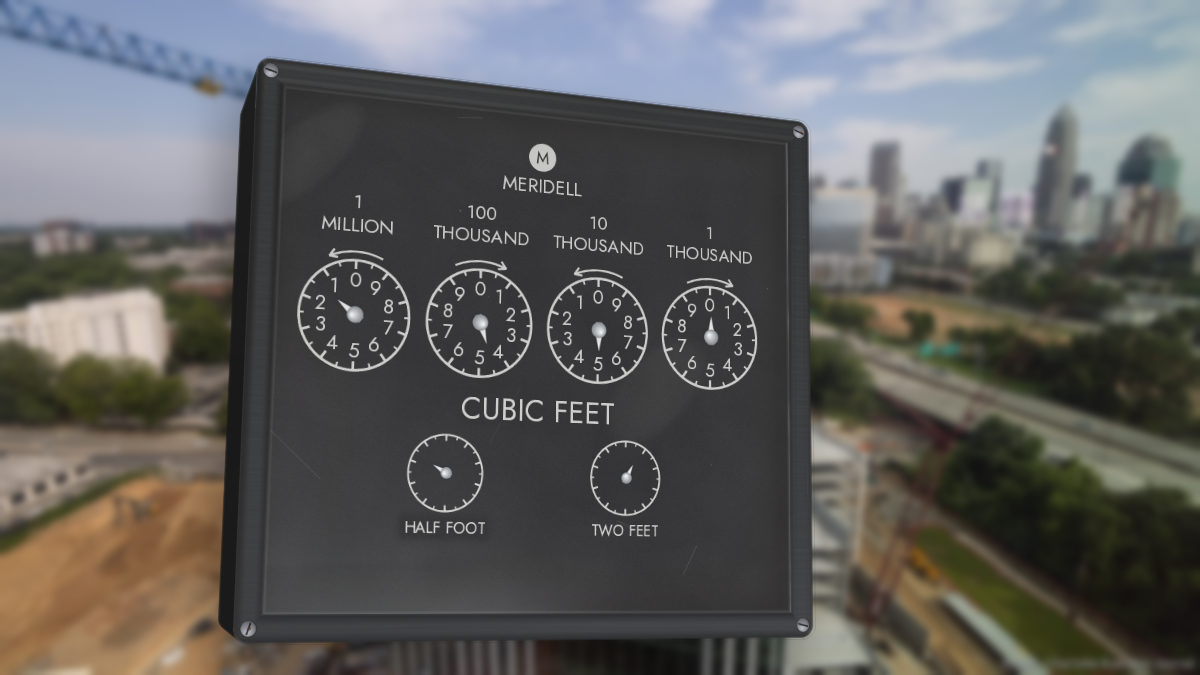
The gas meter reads 145000 ft³
